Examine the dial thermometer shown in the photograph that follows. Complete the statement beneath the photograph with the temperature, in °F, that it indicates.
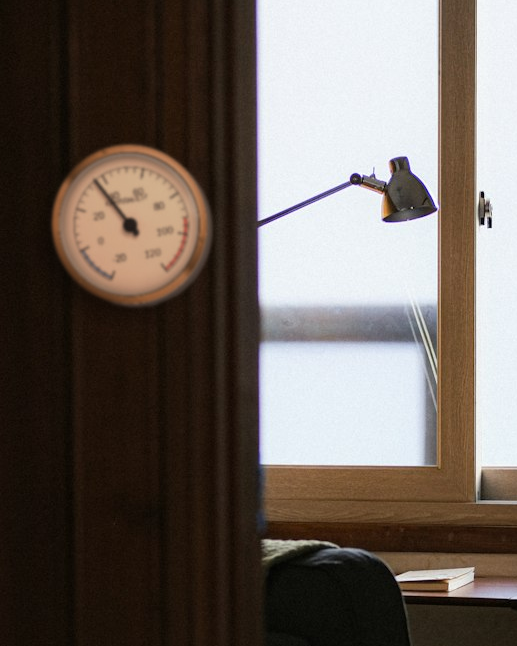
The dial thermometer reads 36 °F
